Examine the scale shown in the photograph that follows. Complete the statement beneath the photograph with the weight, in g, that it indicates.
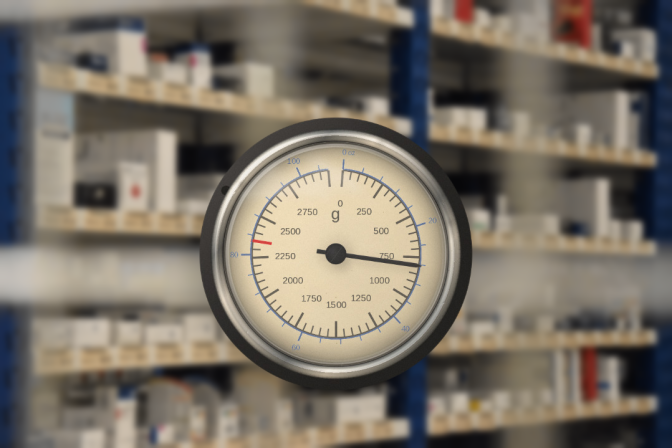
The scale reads 800 g
